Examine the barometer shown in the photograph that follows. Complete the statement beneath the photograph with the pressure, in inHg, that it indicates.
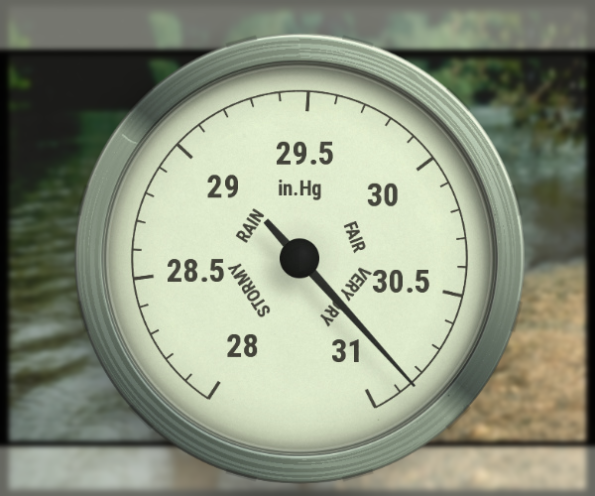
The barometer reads 30.85 inHg
